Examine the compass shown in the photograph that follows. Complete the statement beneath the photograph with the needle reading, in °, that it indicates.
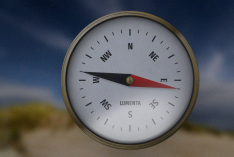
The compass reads 100 °
